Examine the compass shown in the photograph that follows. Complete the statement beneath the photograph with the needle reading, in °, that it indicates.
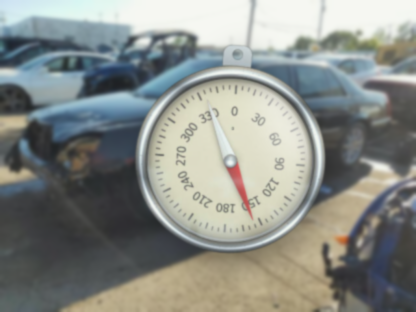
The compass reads 155 °
